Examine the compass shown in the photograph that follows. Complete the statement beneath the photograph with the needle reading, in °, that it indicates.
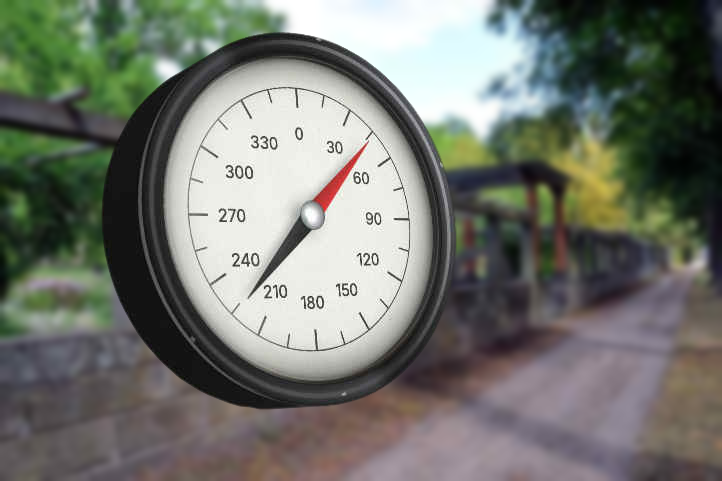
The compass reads 45 °
